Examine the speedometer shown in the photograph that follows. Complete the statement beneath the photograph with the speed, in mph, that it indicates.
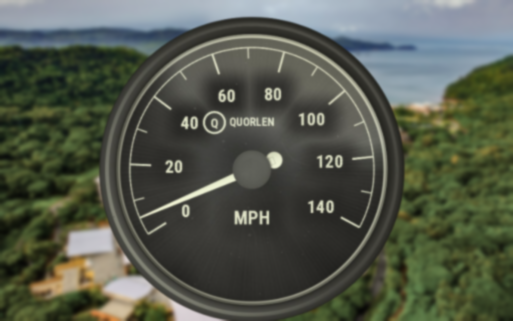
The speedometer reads 5 mph
